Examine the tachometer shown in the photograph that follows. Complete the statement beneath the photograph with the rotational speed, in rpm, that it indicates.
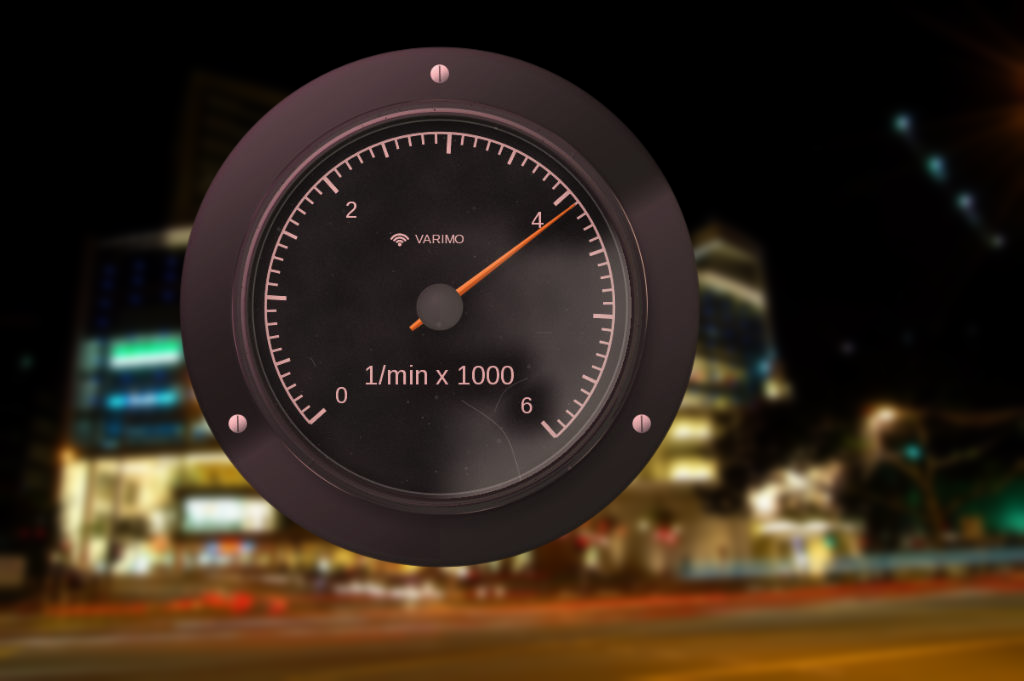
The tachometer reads 4100 rpm
